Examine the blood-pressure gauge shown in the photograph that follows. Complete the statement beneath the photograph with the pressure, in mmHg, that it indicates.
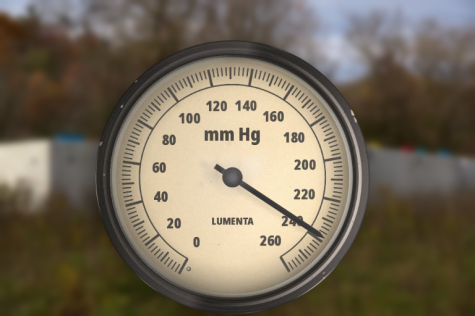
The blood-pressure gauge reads 238 mmHg
